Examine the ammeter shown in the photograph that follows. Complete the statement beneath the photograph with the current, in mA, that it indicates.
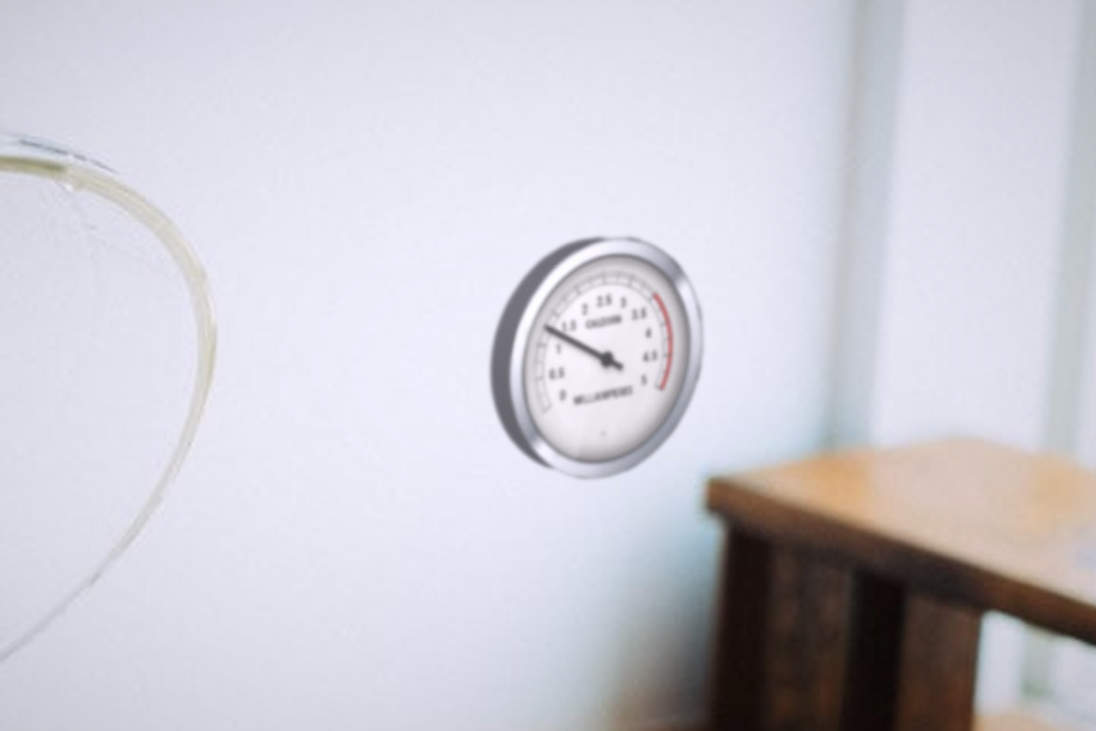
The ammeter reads 1.25 mA
